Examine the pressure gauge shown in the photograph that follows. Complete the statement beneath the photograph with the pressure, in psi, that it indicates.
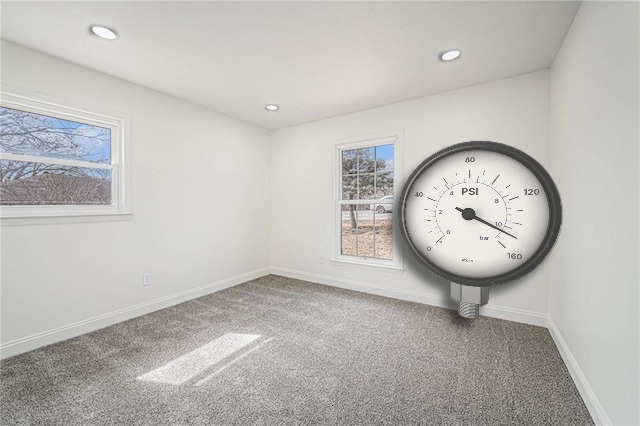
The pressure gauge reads 150 psi
